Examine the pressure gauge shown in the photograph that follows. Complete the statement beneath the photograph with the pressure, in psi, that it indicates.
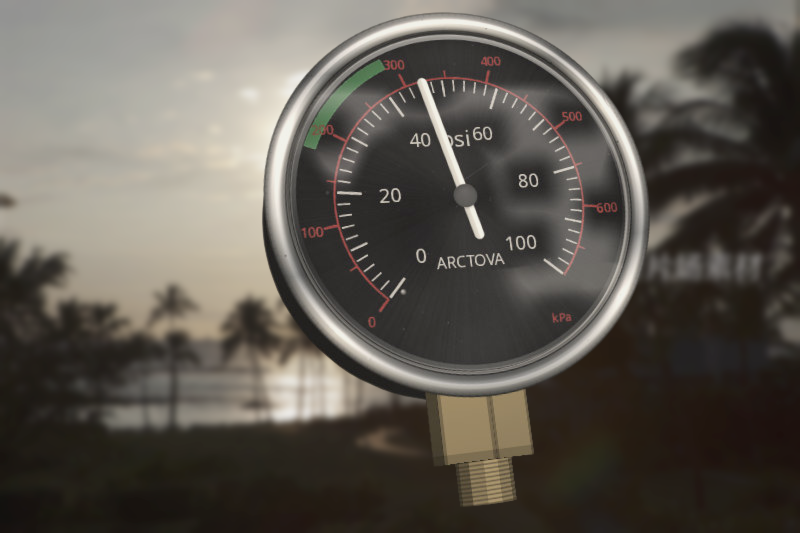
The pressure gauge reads 46 psi
